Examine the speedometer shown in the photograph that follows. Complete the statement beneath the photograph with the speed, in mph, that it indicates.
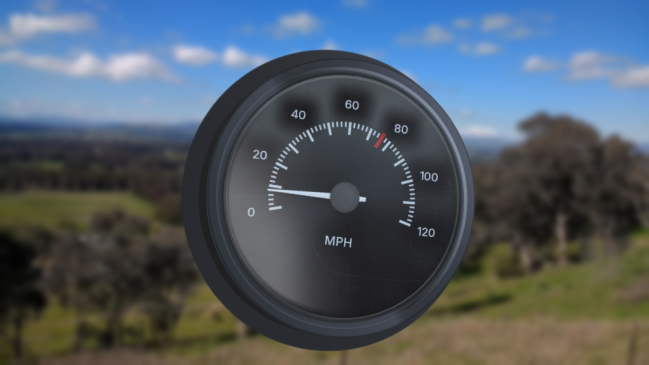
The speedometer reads 8 mph
